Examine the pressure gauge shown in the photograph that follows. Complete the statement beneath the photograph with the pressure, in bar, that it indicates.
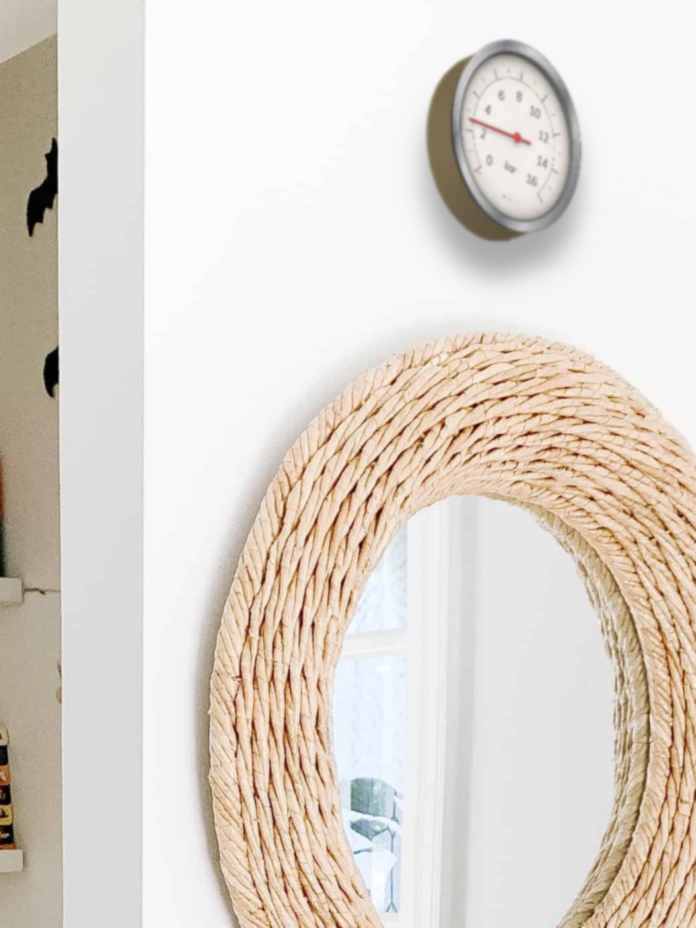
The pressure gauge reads 2.5 bar
